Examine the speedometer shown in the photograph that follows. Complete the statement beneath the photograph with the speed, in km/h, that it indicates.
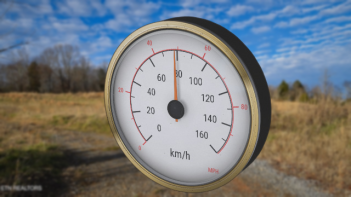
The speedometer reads 80 km/h
